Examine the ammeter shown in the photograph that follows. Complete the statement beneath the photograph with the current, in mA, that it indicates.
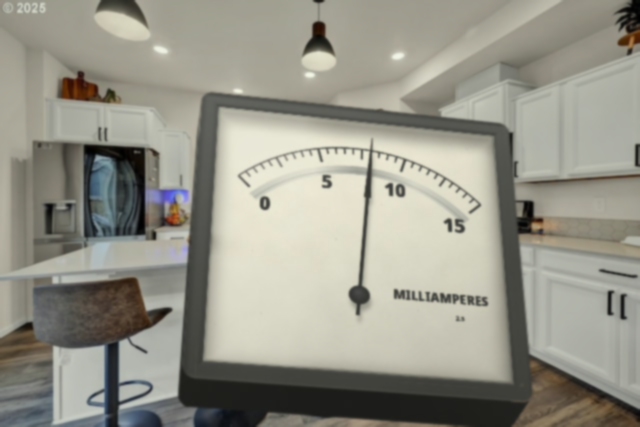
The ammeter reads 8 mA
